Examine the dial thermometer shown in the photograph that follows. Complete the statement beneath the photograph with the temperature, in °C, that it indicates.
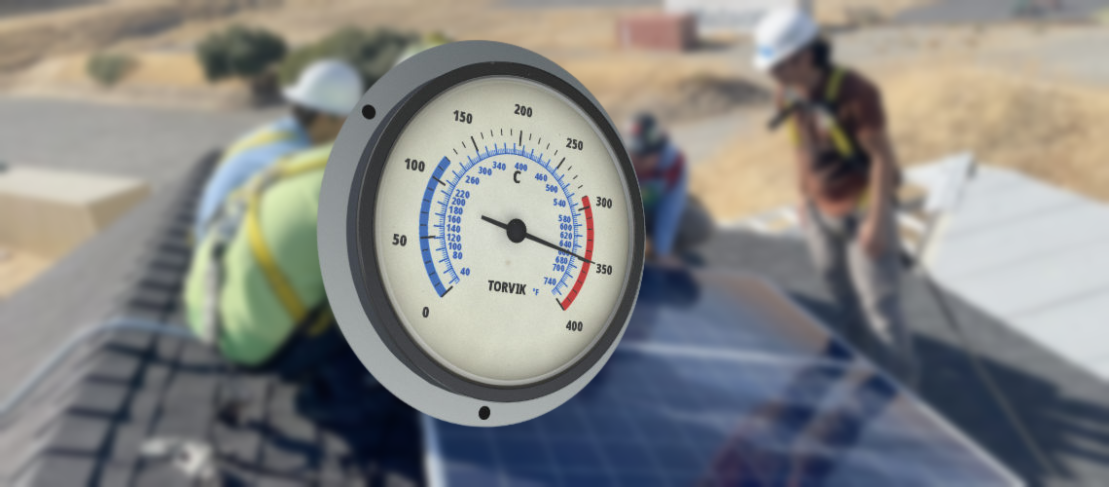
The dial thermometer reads 350 °C
